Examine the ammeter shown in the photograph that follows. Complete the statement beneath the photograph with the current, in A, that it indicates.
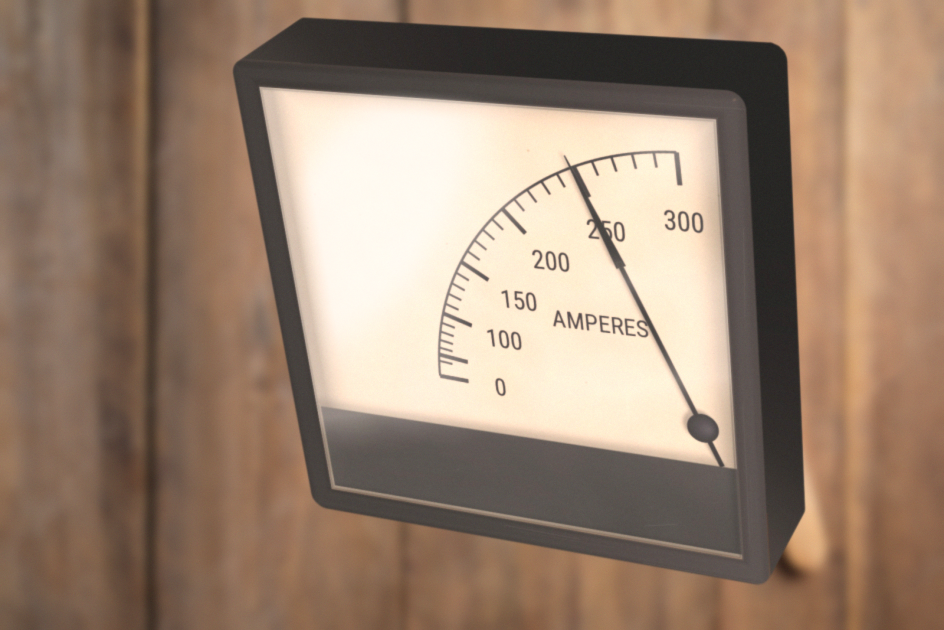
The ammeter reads 250 A
